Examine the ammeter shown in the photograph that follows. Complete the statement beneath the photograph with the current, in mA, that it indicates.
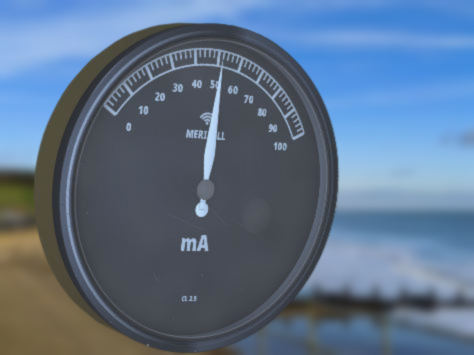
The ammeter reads 50 mA
